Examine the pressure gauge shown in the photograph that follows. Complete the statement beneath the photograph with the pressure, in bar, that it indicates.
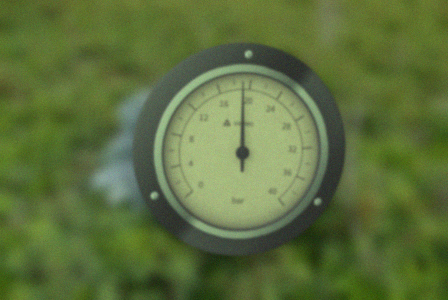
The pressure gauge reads 19 bar
